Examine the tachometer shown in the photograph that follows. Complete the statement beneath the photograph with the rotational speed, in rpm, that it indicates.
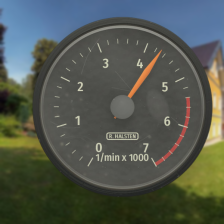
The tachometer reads 4300 rpm
